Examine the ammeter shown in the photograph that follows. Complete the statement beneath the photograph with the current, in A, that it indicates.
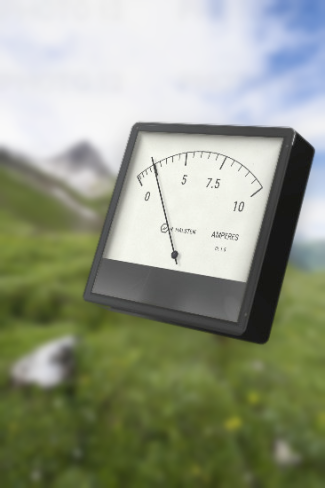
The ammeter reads 2.5 A
